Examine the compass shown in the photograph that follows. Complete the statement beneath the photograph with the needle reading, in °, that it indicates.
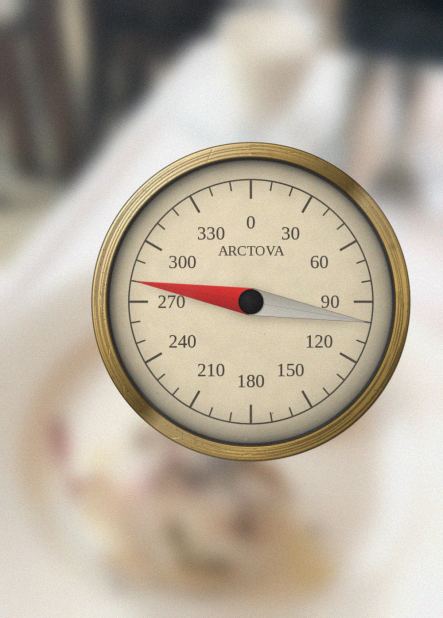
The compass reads 280 °
